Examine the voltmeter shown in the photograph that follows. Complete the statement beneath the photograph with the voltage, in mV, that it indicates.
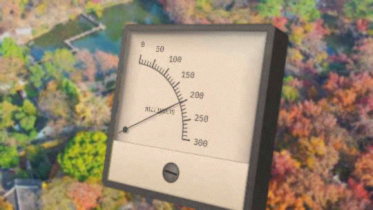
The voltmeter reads 200 mV
